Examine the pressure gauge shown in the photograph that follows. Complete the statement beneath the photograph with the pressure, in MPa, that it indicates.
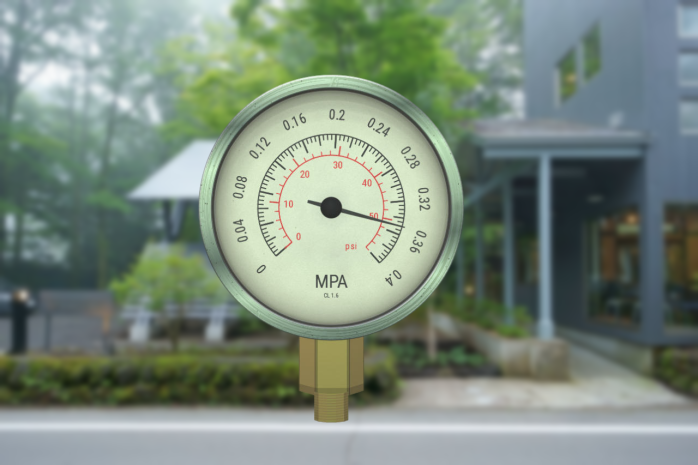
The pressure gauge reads 0.35 MPa
